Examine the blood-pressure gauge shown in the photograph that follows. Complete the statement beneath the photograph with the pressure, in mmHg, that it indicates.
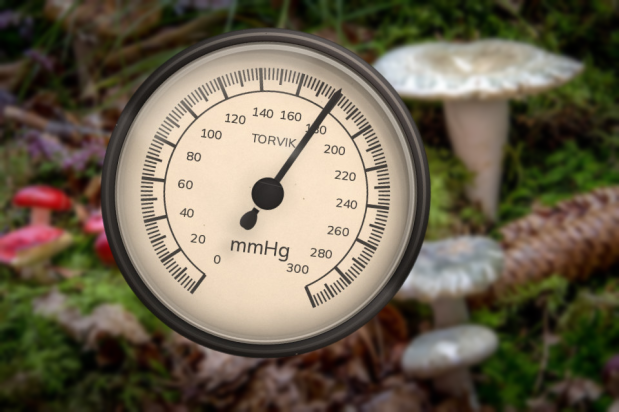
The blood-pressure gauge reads 178 mmHg
